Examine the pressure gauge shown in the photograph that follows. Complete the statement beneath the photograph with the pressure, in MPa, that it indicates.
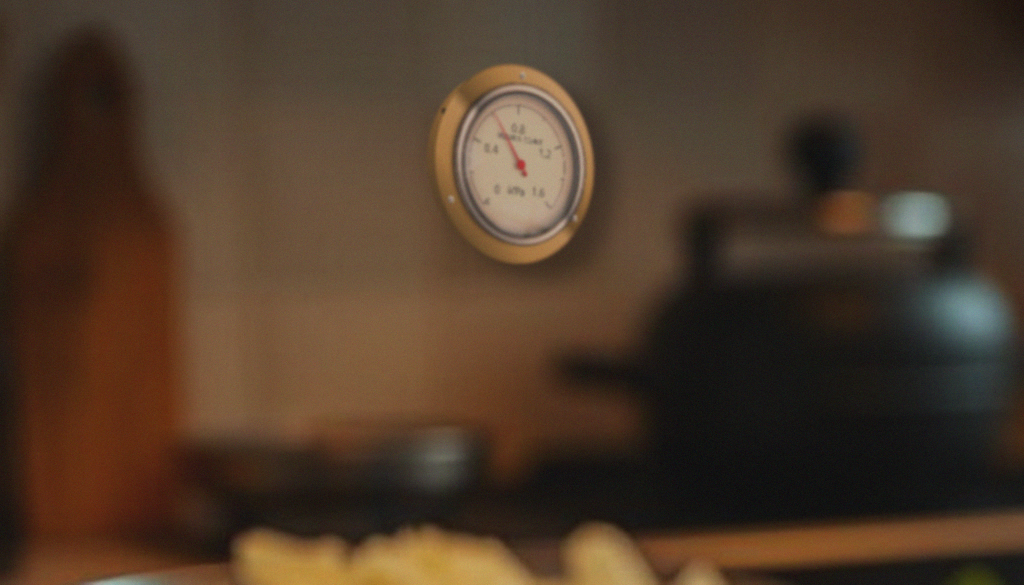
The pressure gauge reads 0.6 MPa
